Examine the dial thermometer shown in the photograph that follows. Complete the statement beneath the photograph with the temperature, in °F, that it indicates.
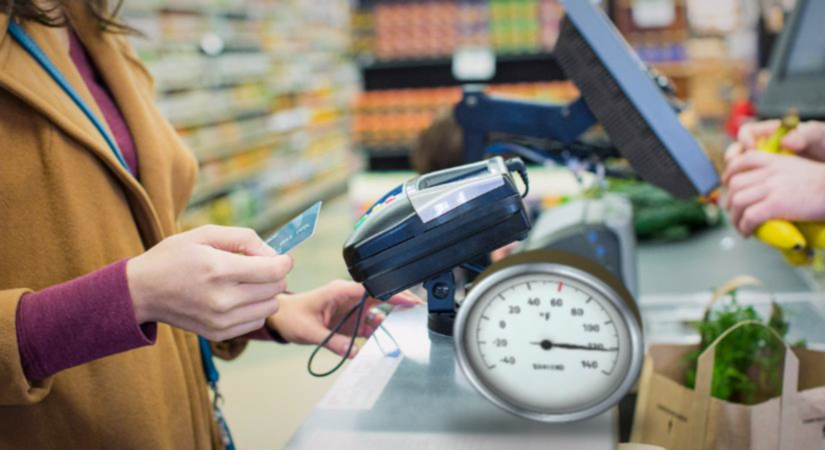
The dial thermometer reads 120 °F
